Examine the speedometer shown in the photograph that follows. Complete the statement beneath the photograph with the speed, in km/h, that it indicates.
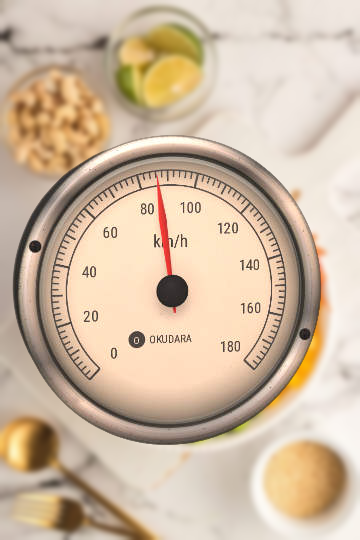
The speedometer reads 86 km/h
